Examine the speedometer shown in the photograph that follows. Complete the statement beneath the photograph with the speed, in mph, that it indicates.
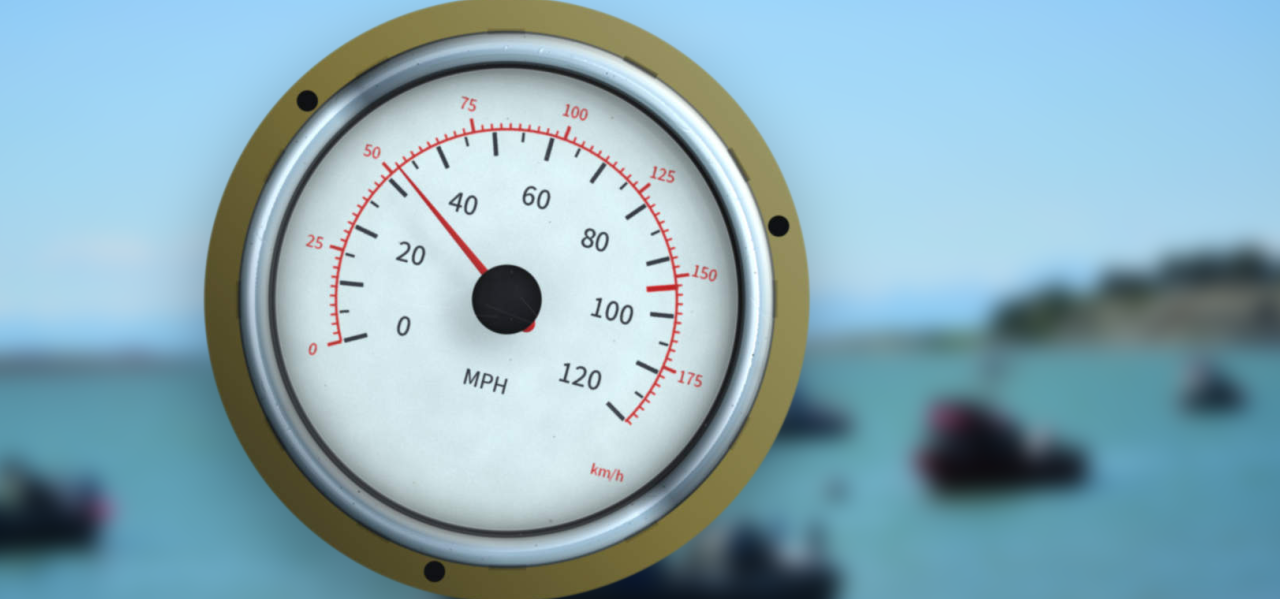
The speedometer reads 32.5 mph
